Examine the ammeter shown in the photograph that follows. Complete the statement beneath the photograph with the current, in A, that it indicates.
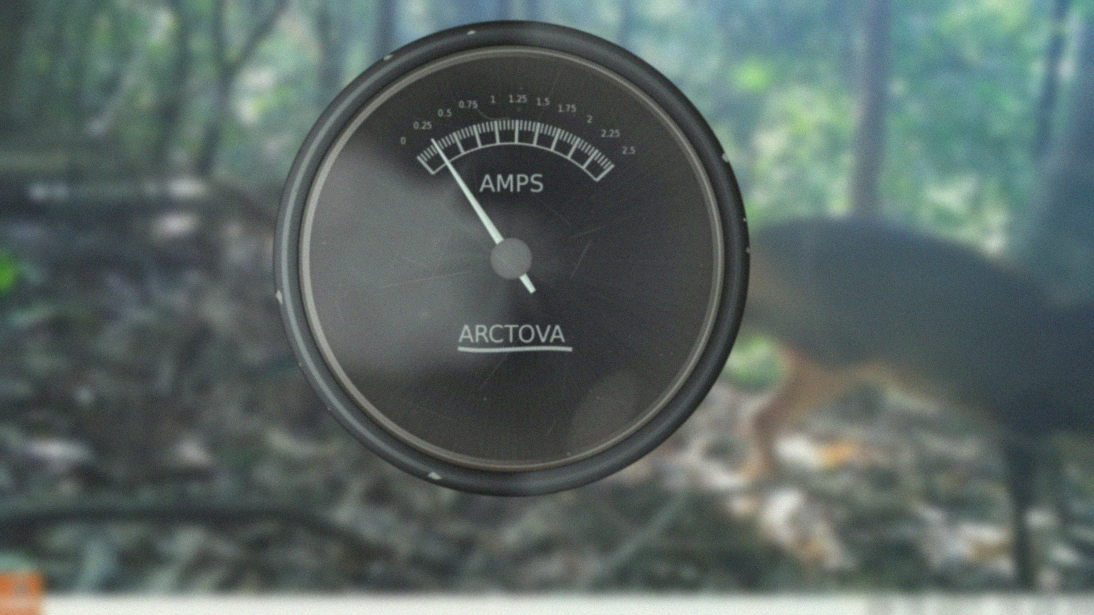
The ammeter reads 0.25 A
